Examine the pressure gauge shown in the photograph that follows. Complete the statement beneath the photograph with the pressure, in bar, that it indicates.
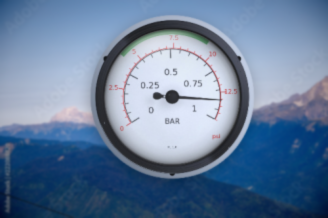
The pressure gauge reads 0.9 bar
